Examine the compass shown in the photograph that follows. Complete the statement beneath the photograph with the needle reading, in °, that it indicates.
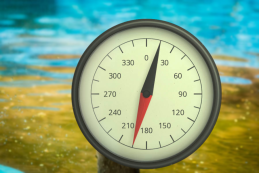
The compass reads 195 °
